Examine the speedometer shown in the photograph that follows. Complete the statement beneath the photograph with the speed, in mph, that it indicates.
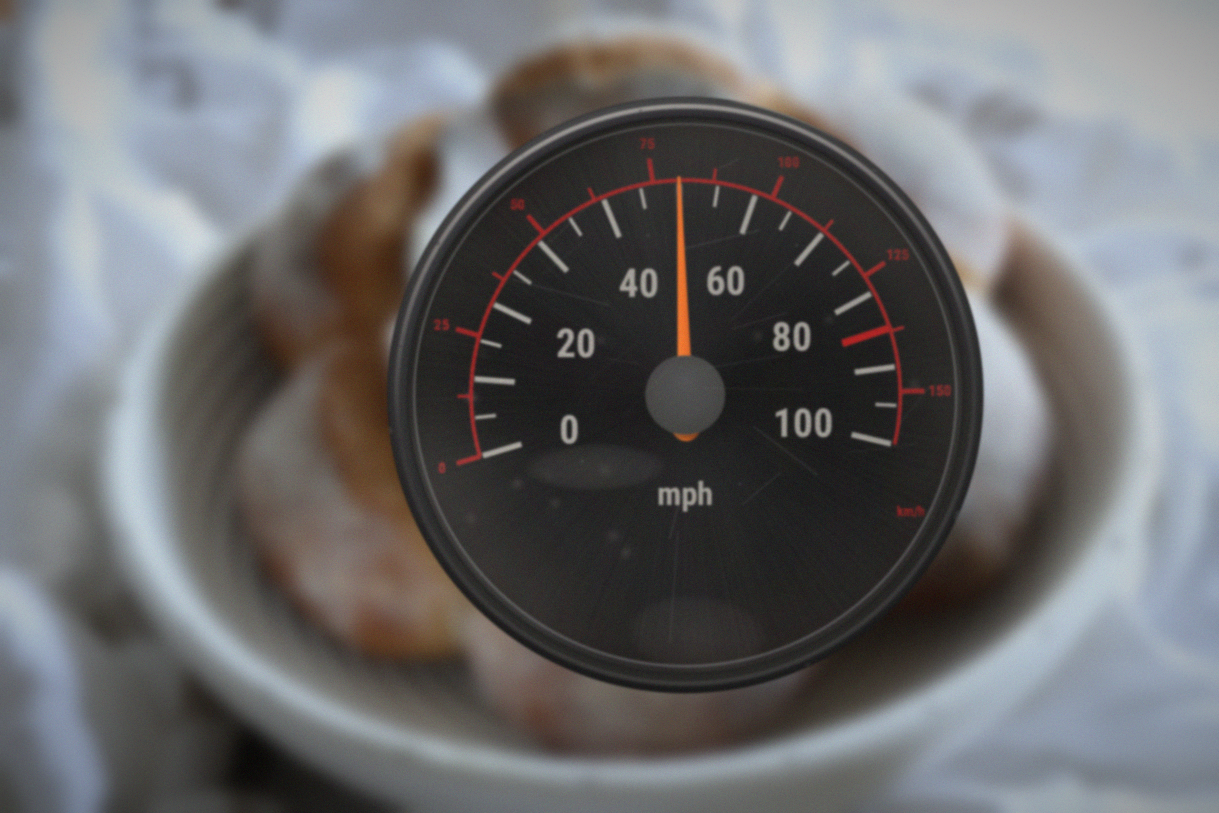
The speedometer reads 50 mph
